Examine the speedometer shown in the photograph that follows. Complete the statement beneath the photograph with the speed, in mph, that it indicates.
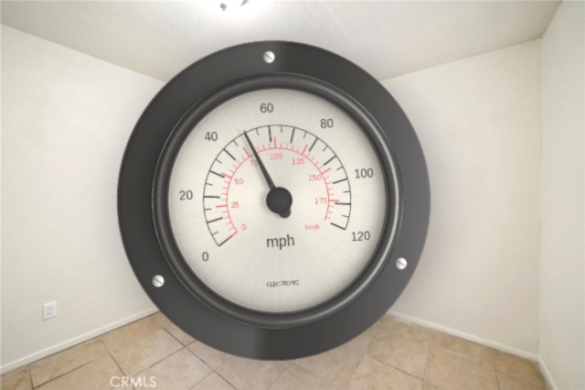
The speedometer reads 50 mph
